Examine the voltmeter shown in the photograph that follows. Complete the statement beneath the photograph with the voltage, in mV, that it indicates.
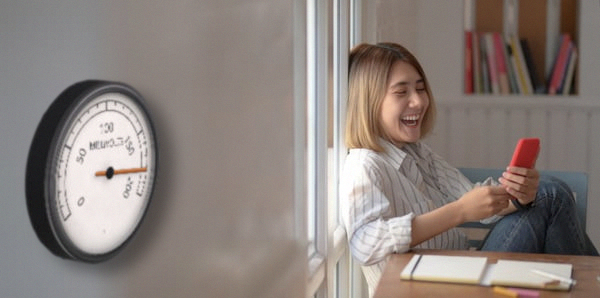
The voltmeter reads 180 mV
